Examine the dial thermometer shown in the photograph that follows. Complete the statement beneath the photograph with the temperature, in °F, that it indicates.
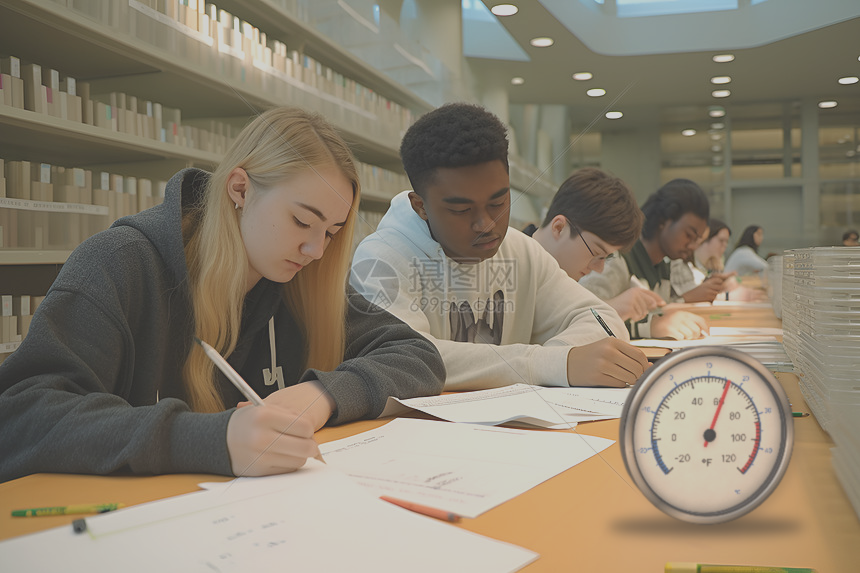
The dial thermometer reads 60 °F
